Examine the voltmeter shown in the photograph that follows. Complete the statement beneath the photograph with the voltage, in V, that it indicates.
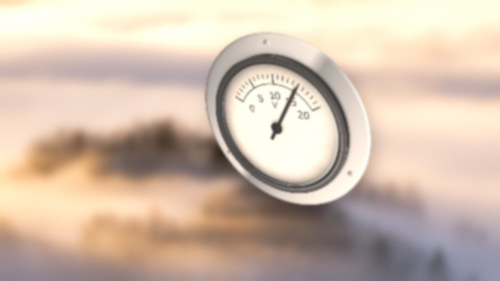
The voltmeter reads 15 V
